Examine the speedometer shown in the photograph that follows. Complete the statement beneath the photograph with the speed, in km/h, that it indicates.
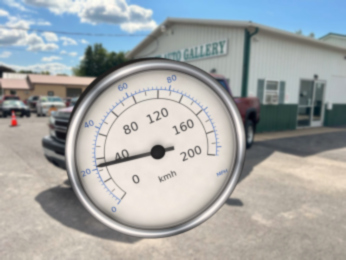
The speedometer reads 35 km/h
